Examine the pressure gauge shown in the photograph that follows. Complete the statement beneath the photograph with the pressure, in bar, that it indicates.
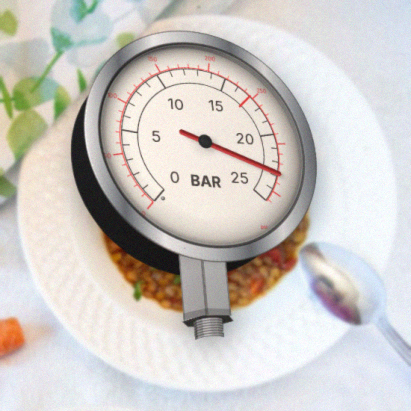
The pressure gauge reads 23 bar
